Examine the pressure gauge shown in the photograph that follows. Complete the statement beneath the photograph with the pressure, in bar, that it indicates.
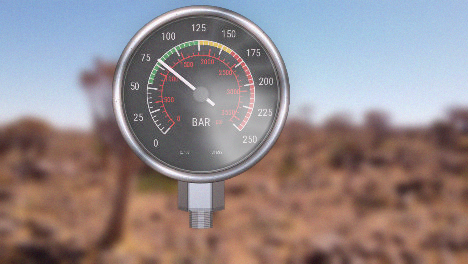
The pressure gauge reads 80 bar
